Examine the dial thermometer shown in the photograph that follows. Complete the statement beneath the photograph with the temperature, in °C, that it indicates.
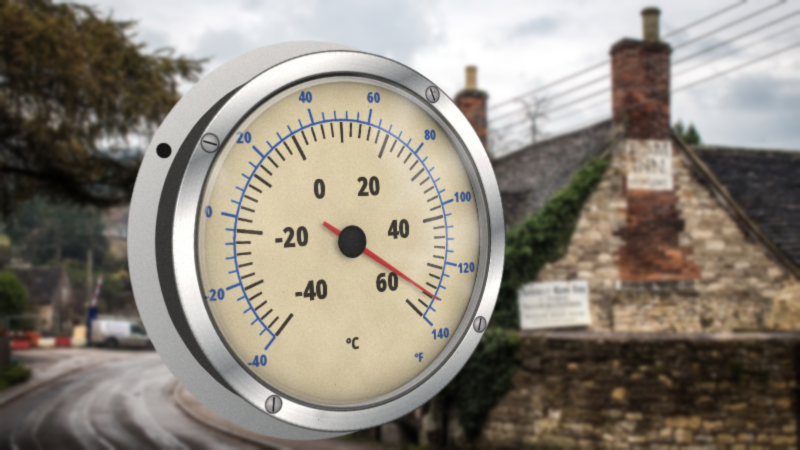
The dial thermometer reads 56 °C
